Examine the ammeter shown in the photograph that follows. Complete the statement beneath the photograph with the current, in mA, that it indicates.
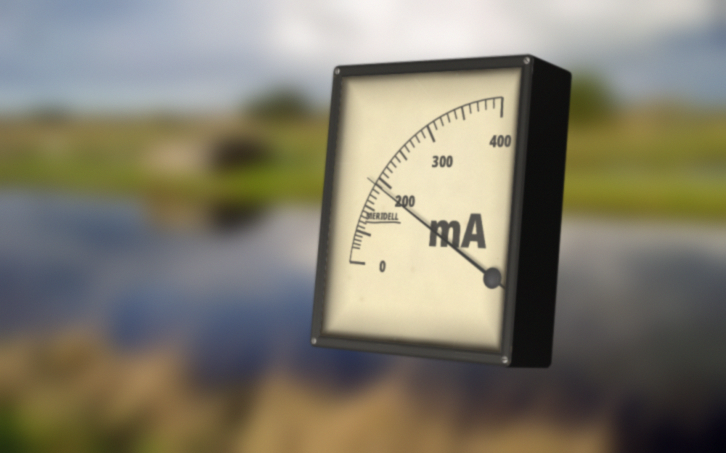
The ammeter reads 190 mA
